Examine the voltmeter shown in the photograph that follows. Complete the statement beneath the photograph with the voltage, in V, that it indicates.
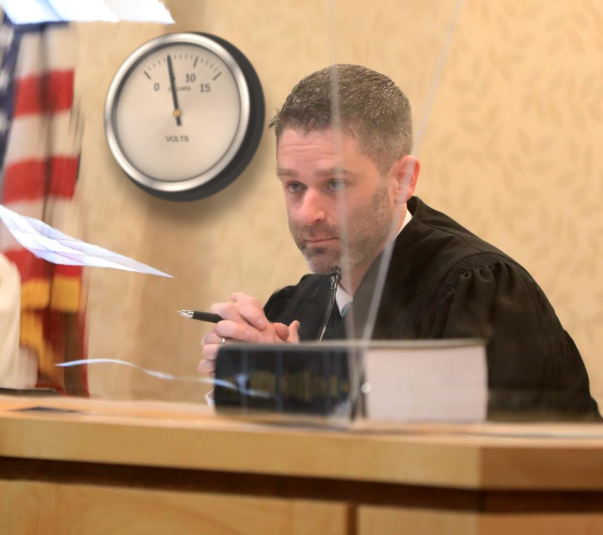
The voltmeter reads 5 V
